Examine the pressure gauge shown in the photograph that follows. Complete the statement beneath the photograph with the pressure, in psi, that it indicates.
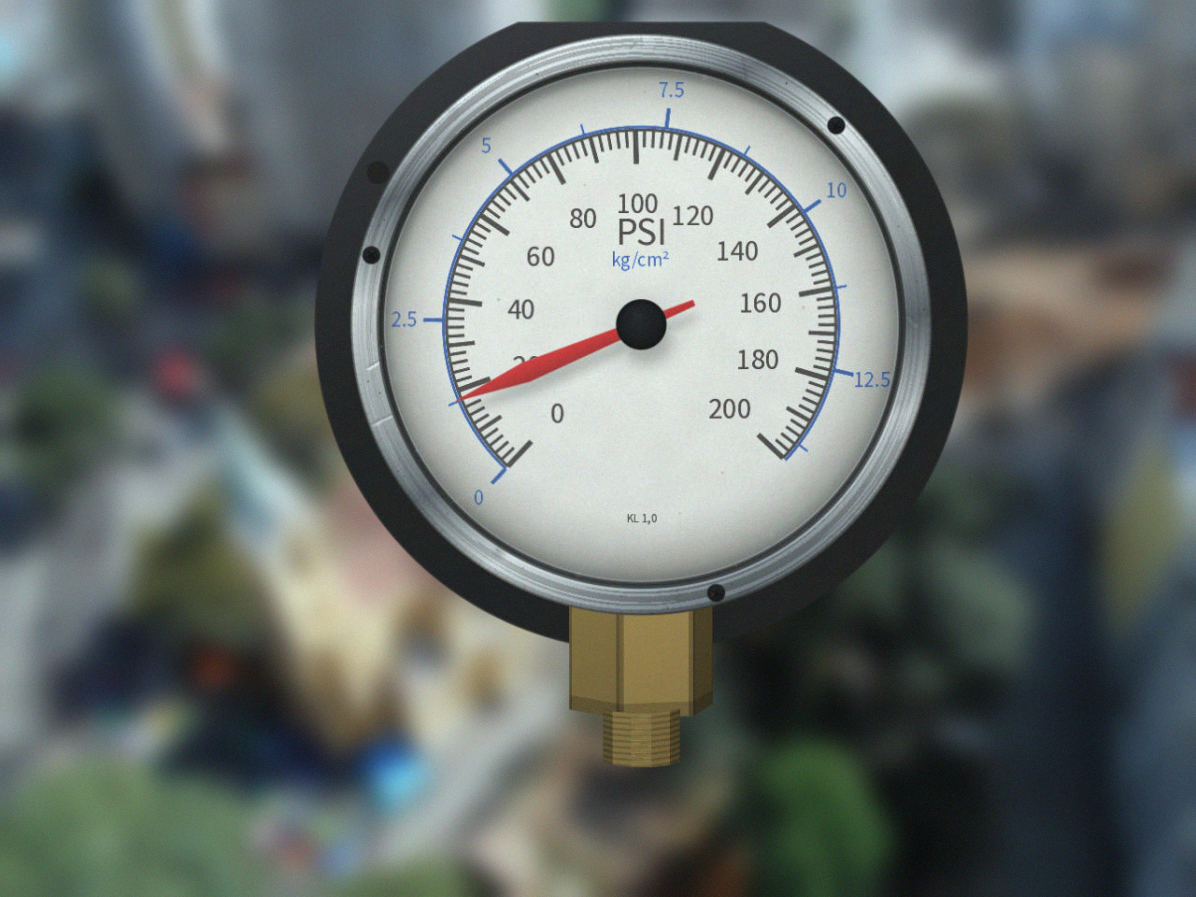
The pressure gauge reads 18 psi
